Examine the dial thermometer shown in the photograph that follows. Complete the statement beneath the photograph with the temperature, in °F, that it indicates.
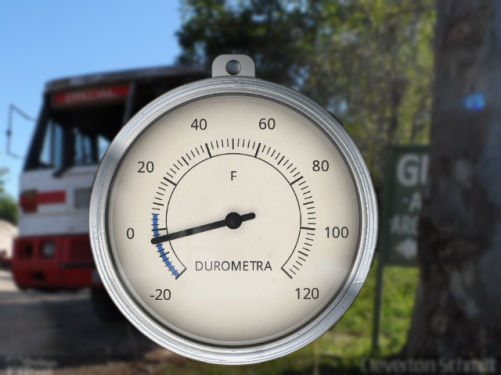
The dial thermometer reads -4 °F
